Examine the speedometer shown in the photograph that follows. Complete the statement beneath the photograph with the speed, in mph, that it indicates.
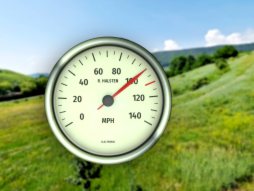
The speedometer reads 100 mph
